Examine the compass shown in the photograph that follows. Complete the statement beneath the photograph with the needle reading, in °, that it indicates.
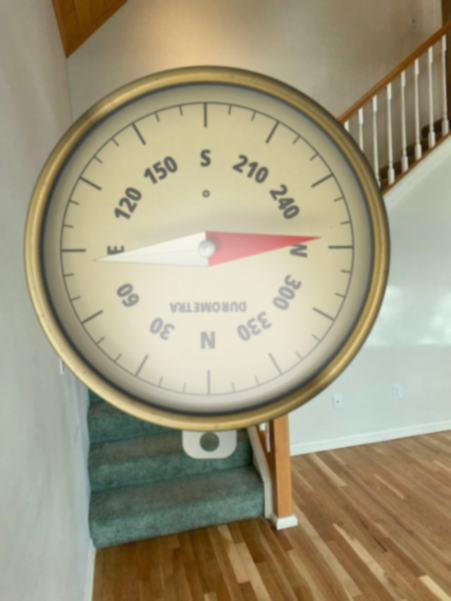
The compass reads 265 °
